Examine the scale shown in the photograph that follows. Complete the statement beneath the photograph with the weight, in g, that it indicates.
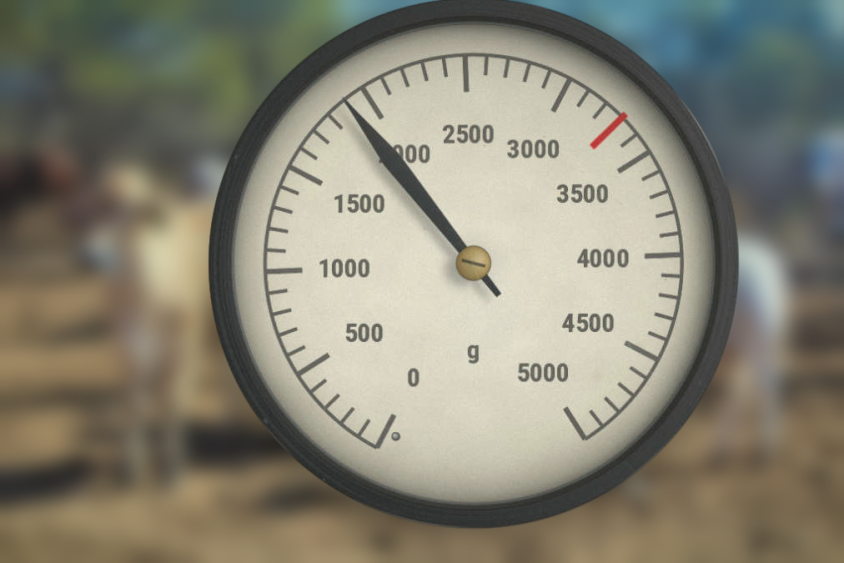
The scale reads 1900 g
